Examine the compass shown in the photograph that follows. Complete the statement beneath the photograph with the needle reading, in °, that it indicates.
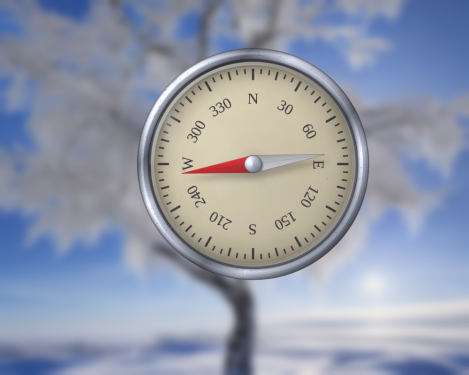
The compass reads 262.5 °
